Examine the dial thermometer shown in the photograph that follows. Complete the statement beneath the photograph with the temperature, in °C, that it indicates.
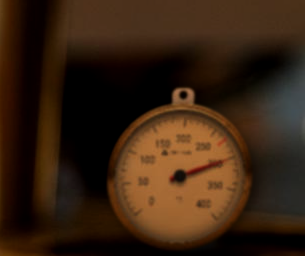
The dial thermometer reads 300 °C
